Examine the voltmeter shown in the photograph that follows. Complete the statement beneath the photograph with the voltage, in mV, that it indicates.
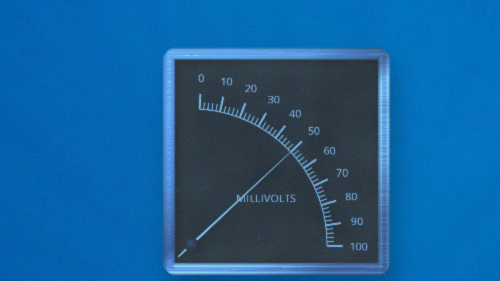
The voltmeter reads 50 mV
